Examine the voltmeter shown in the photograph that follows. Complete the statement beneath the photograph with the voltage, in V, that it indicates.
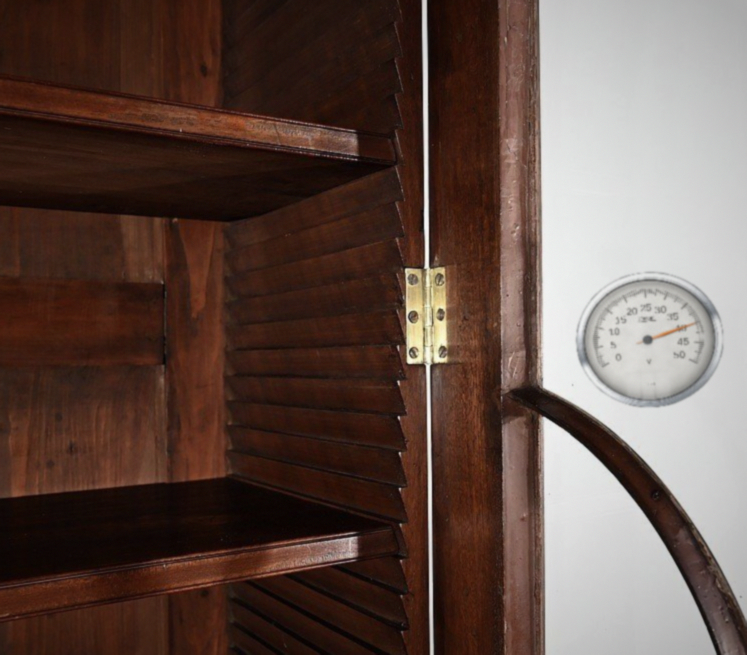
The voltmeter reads 40 V
